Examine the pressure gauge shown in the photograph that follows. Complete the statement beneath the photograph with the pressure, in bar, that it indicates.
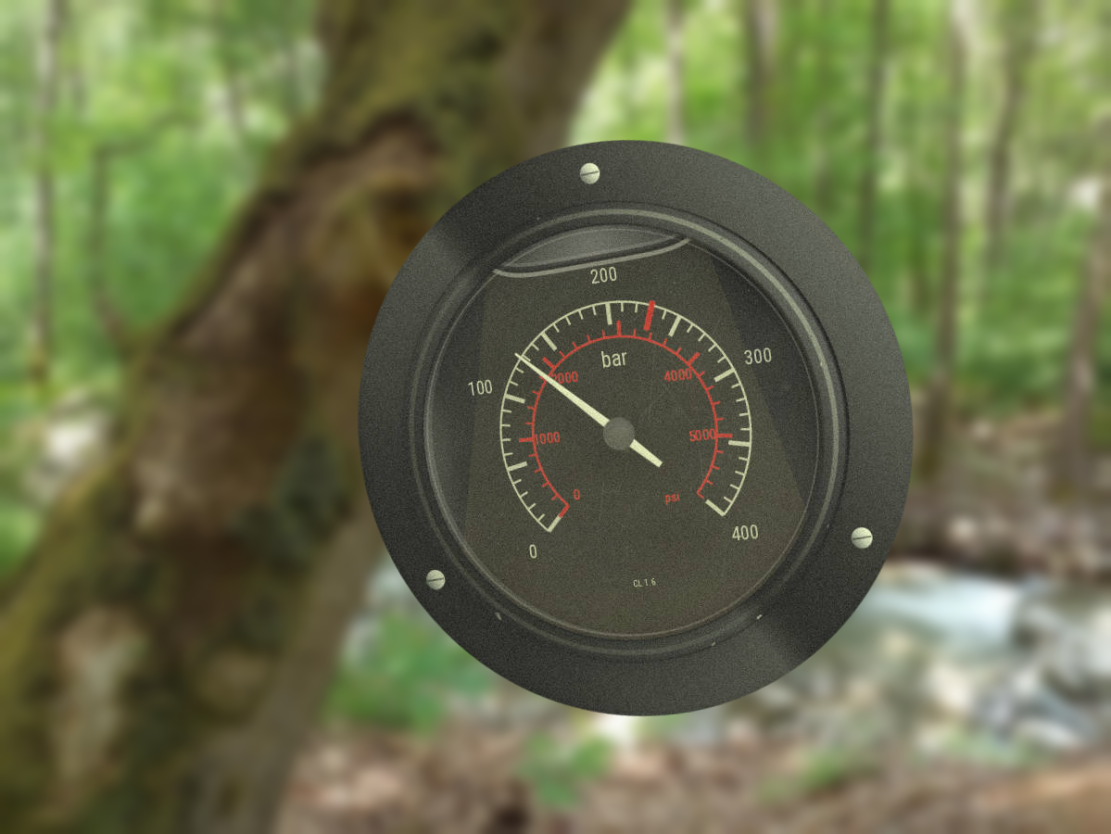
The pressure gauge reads 130 bar
